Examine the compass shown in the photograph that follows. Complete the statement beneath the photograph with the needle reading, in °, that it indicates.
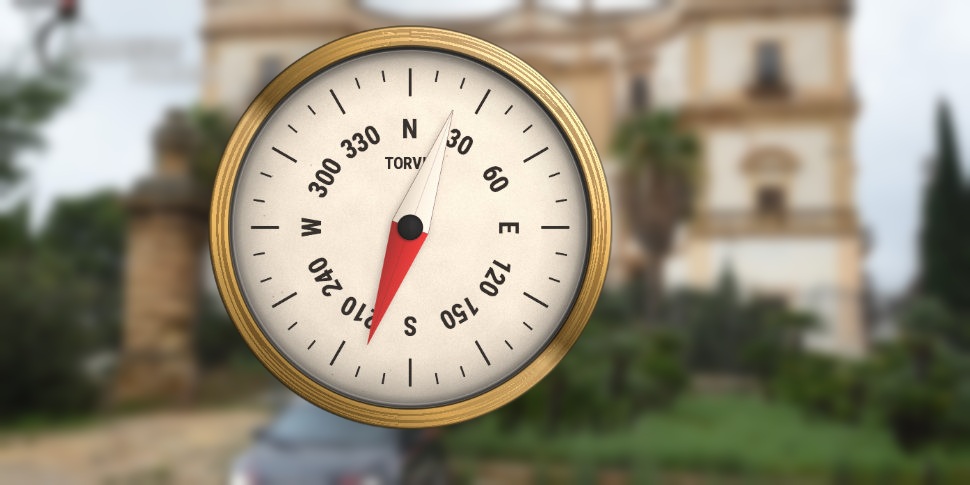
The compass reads 200 °
